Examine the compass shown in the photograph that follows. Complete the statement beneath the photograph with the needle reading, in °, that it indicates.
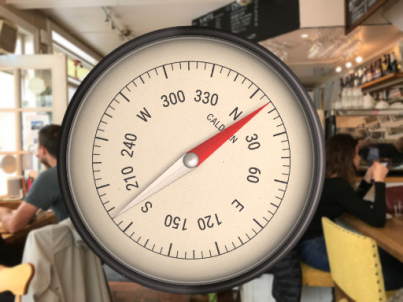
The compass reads 10 °
